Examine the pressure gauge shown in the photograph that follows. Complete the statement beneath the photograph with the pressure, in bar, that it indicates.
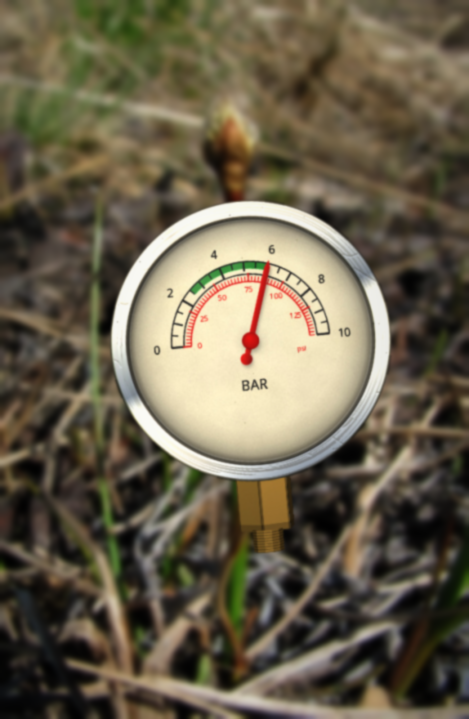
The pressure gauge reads 6 bar
